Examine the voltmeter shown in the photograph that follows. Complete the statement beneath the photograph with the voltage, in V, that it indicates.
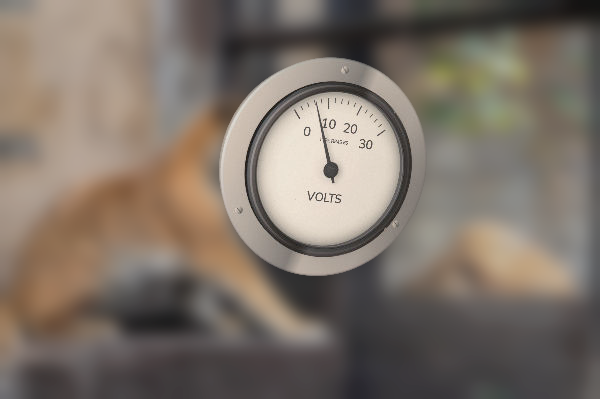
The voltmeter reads 6 V
